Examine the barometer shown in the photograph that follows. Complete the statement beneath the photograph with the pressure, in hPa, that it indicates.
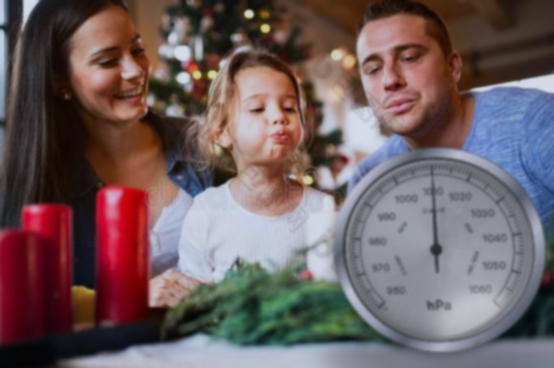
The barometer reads 1010 hPa
